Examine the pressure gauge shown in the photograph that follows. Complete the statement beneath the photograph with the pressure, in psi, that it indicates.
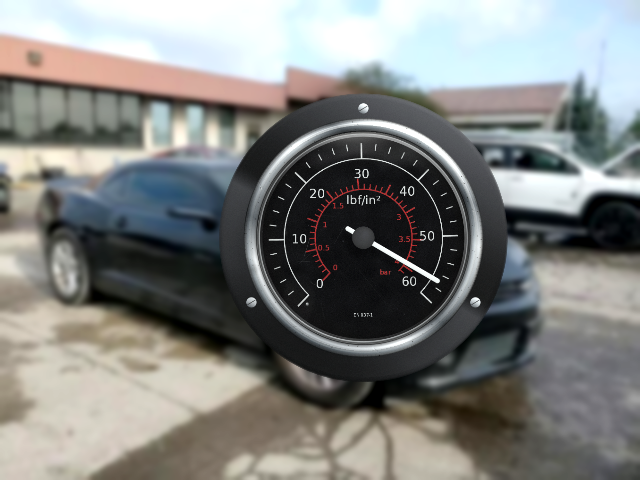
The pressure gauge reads 57 psi
